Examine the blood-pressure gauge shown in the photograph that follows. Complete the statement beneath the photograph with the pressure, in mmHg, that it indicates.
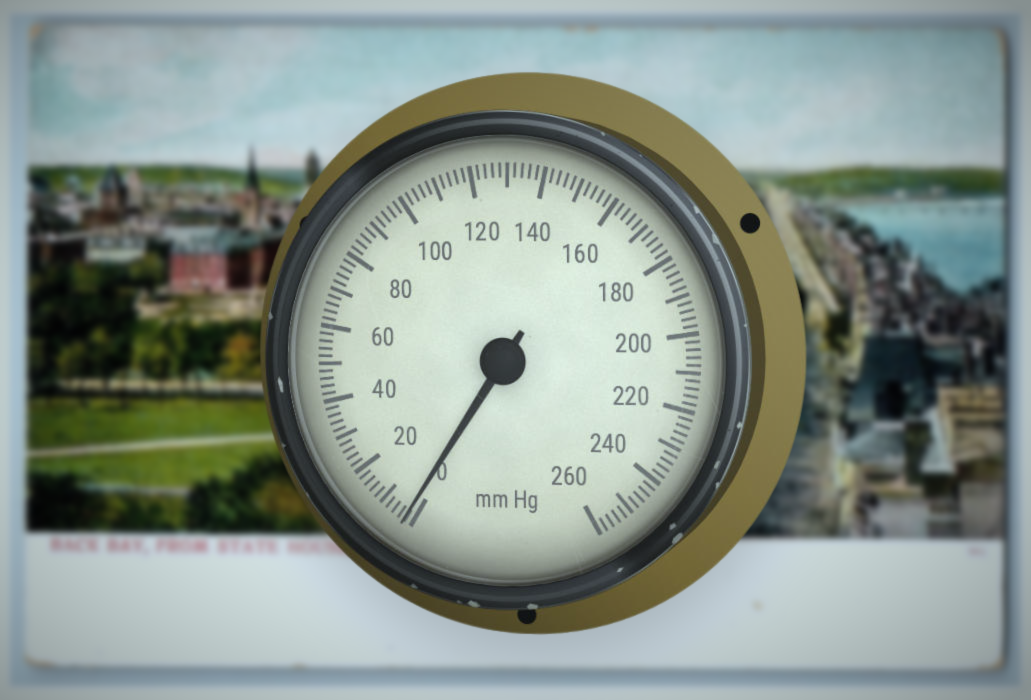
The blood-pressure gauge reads 2 mmHg
